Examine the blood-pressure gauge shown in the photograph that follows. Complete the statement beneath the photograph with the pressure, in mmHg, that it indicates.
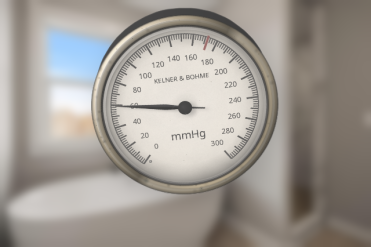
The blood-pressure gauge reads 60 mmHg
